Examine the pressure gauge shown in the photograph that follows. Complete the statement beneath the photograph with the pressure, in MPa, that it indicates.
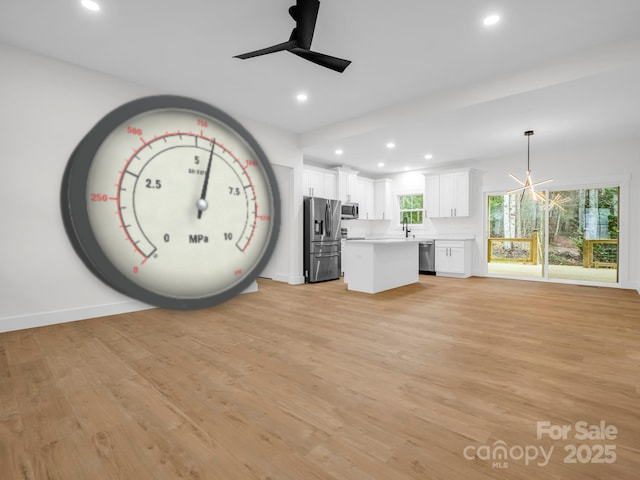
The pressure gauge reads 5.5 MPa
